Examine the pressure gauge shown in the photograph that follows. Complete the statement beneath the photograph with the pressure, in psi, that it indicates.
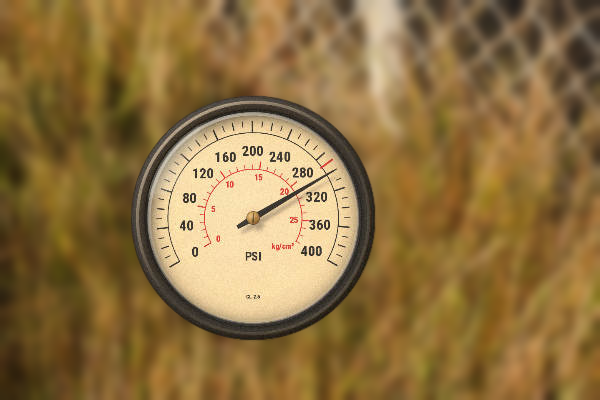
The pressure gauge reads 300 psi
